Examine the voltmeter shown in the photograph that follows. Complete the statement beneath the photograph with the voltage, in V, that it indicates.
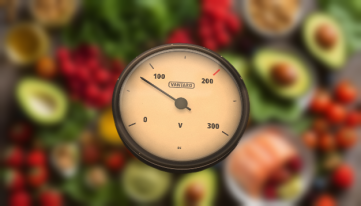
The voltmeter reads 75 V
